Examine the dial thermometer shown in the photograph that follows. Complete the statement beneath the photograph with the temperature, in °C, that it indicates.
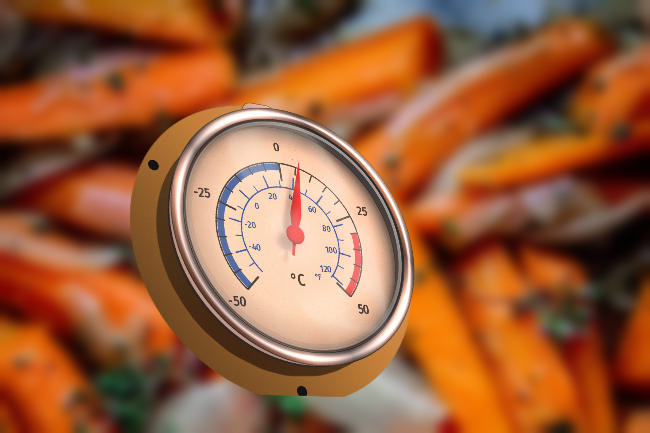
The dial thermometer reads 5 °C
